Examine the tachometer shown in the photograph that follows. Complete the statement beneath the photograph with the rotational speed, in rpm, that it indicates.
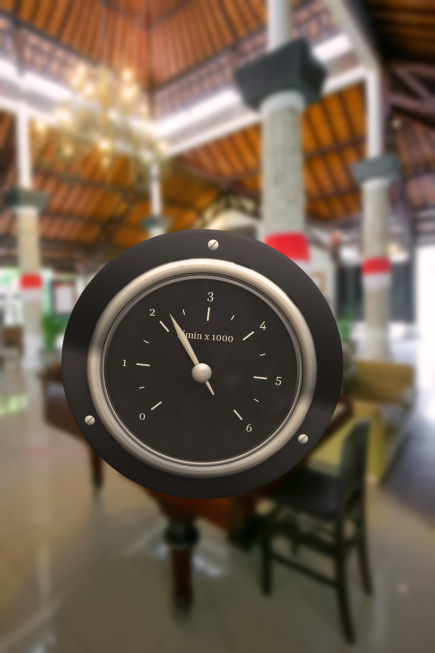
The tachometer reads 2250 rpm
